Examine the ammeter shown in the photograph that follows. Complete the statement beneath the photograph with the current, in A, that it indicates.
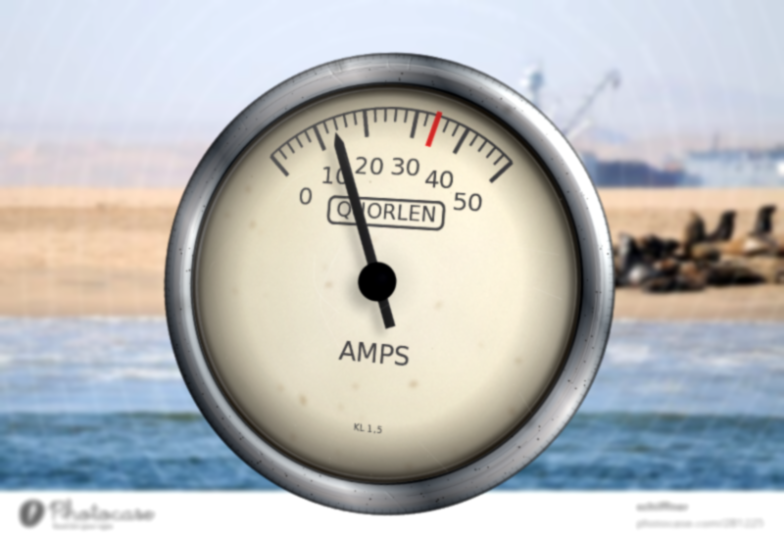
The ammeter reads 14 A
